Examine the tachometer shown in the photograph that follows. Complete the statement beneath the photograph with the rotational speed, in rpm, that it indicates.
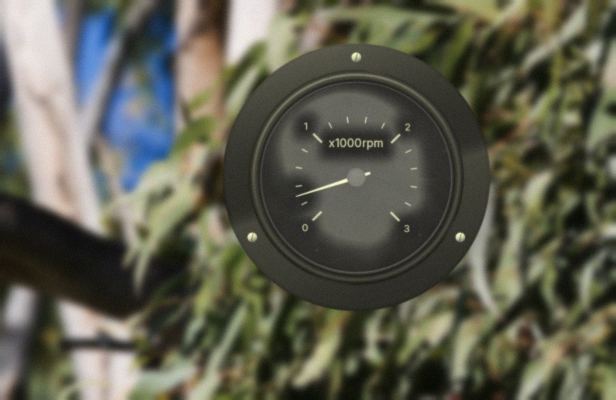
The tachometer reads 300 rpm
